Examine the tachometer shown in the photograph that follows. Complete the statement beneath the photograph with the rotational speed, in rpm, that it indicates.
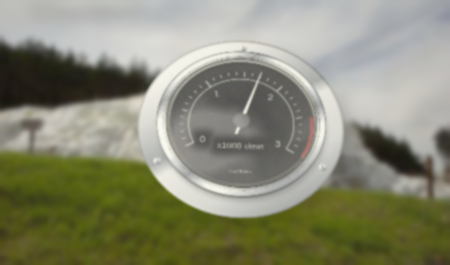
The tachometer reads 1700 rpm
